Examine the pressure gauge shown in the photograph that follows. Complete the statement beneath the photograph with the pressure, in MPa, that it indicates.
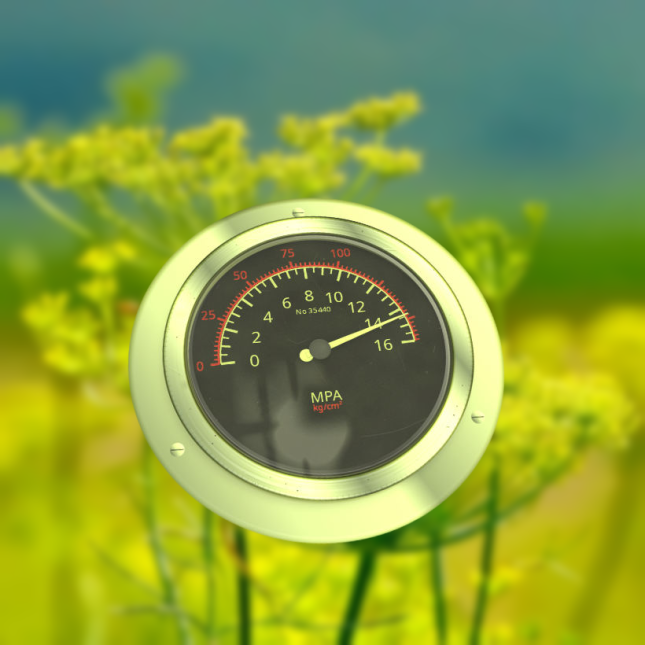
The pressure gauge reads 14.5 MPa
